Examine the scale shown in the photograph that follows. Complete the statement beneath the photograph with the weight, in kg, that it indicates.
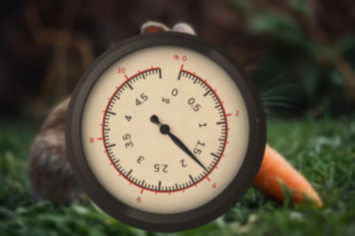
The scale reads 1.75 kg
